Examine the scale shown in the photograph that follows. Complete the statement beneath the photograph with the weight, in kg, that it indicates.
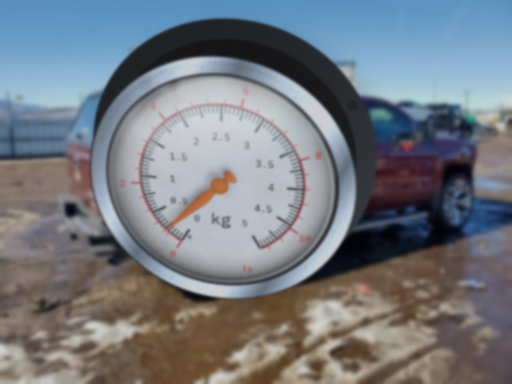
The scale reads 0.25 kg
